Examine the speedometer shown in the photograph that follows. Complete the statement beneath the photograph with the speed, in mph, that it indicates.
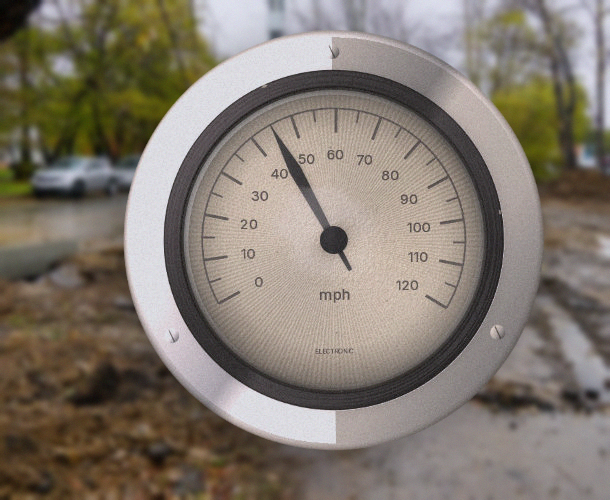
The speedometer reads 45 mph
